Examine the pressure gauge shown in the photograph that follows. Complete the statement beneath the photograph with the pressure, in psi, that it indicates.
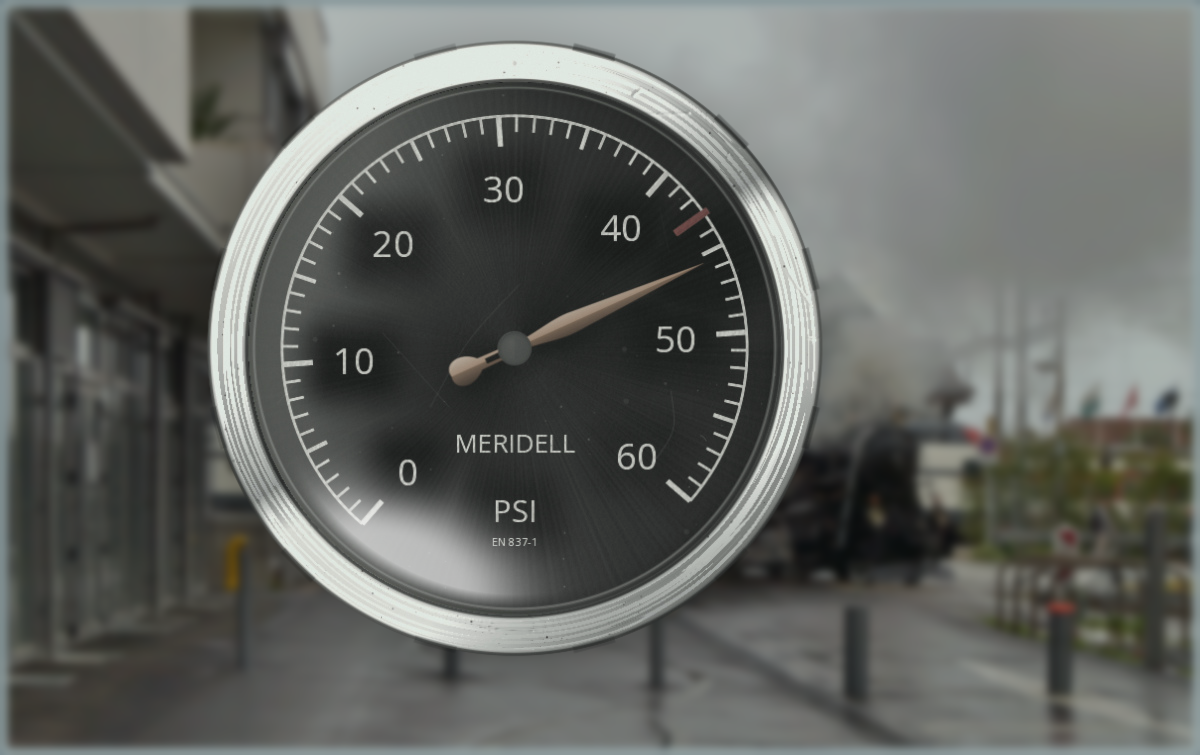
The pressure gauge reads 45.5 psi
